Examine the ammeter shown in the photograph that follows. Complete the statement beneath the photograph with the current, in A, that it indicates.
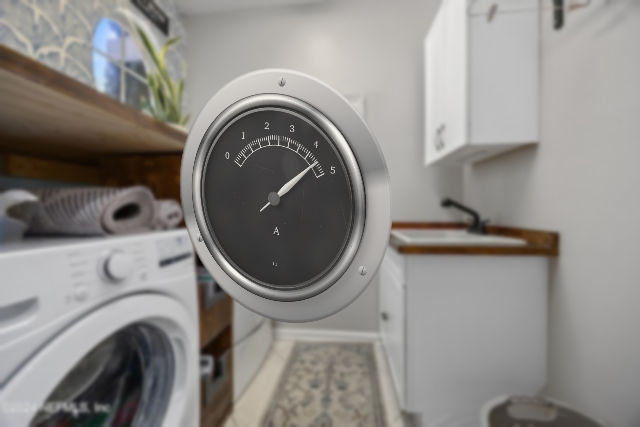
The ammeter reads 4.5 A
